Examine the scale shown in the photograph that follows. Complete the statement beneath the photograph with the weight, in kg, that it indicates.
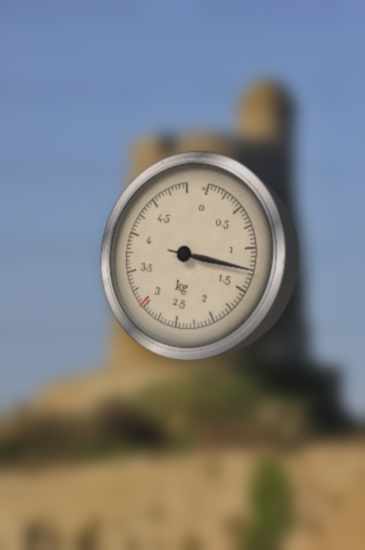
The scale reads 1.25 kg
